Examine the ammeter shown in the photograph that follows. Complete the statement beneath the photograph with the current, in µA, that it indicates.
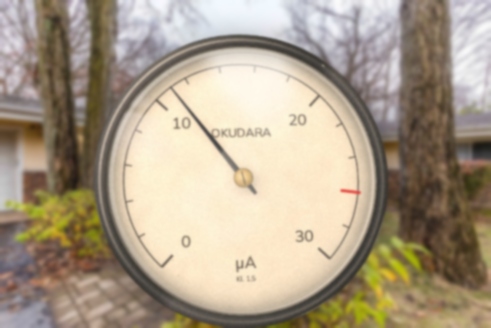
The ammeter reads 11 µA
